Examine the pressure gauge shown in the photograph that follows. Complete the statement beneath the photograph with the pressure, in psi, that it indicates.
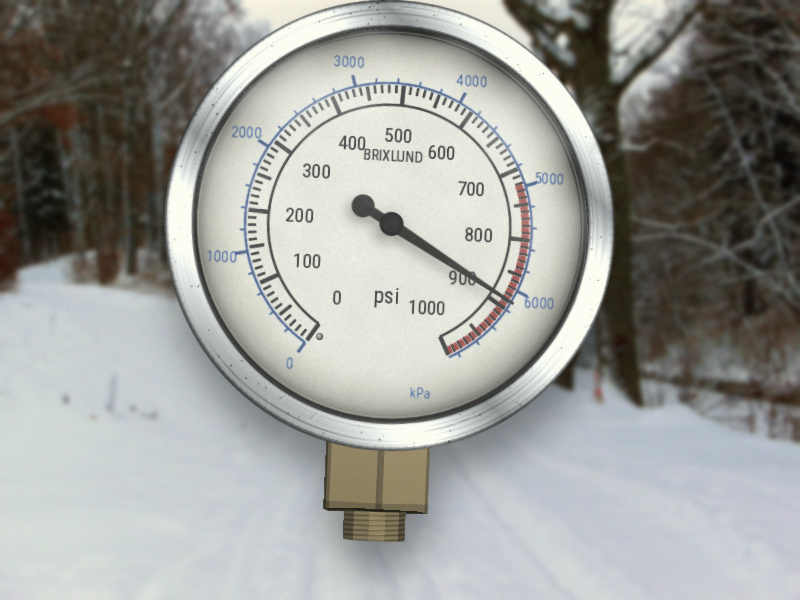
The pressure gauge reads 890 psi
